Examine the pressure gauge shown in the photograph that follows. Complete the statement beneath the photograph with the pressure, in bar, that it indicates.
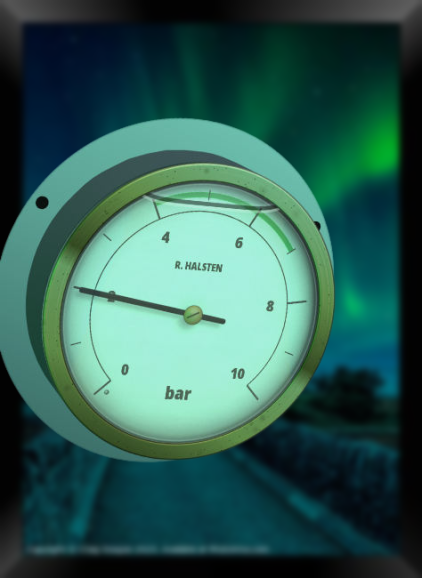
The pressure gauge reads 2 bar
